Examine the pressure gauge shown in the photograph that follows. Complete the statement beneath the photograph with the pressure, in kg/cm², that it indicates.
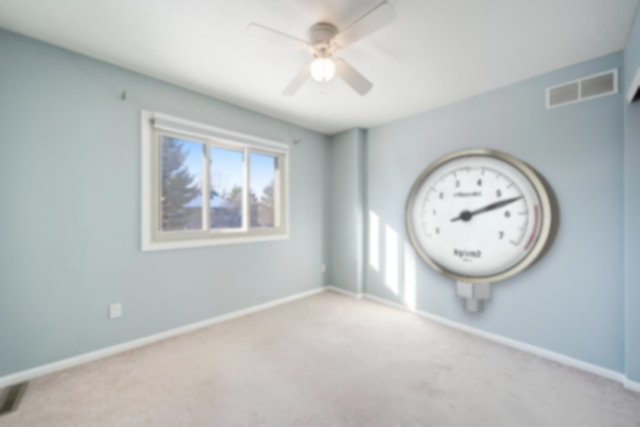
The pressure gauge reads 5.5 kg/cm²
